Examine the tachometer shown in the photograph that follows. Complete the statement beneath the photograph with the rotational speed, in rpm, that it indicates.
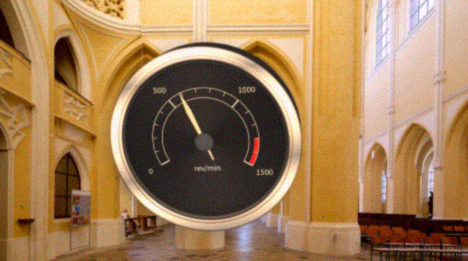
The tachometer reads 600 rpm
